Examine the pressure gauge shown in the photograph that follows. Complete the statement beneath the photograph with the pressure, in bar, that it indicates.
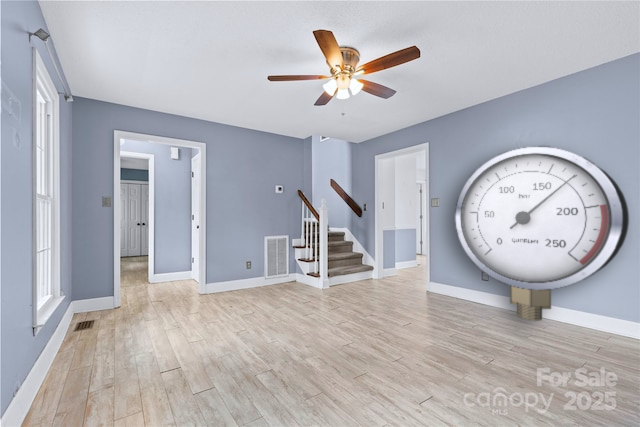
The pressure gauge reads 170 bar
